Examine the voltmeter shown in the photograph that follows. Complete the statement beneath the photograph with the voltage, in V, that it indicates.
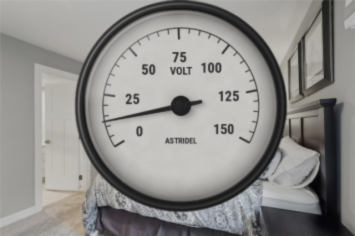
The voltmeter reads 12.5 V
